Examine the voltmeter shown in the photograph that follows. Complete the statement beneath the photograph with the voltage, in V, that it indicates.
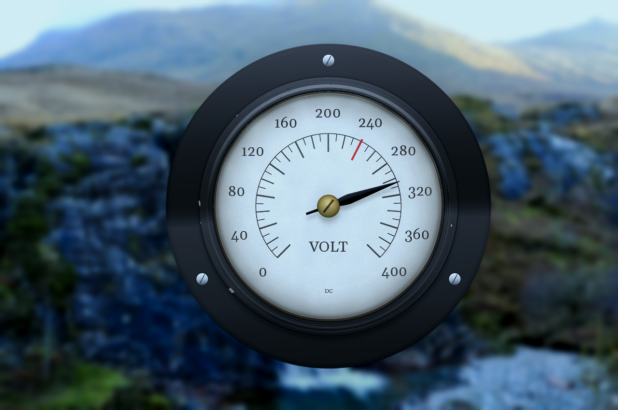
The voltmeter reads 305 V
